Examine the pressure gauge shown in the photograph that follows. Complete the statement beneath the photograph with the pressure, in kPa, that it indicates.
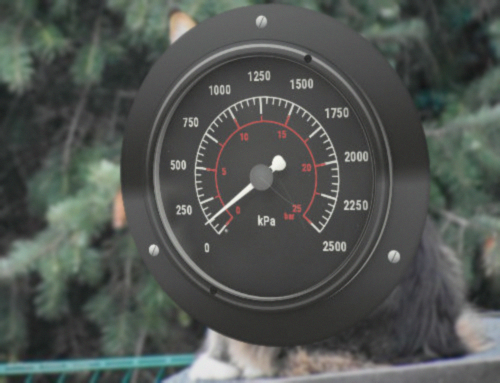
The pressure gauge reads 100 kPa
